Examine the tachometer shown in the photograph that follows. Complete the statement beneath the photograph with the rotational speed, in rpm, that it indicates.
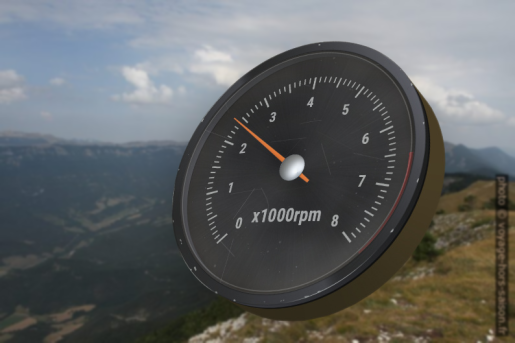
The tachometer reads 2400 rpm
